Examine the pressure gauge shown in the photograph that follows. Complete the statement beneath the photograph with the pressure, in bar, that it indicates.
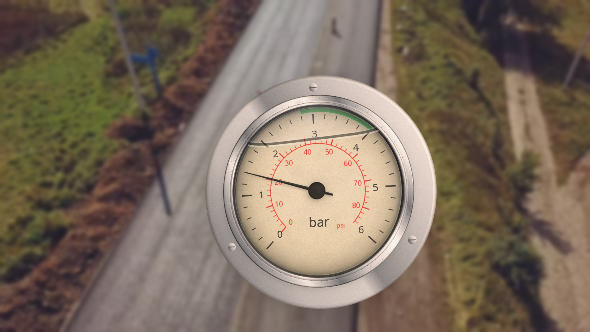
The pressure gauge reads 1.4 bar
